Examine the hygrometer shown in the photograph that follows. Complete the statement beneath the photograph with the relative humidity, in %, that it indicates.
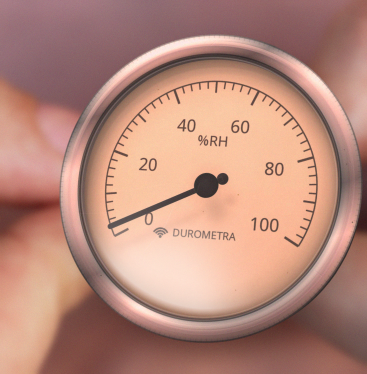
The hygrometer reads 2 %
